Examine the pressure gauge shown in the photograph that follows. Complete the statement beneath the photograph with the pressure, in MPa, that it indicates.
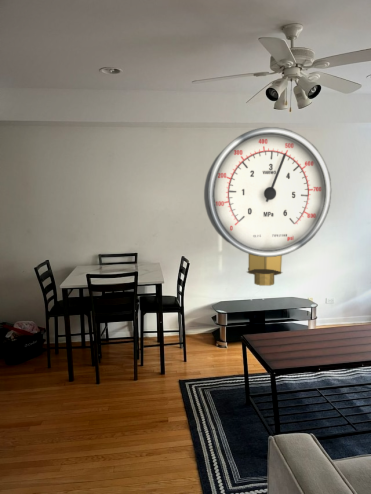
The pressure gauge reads 3.4 MPa
